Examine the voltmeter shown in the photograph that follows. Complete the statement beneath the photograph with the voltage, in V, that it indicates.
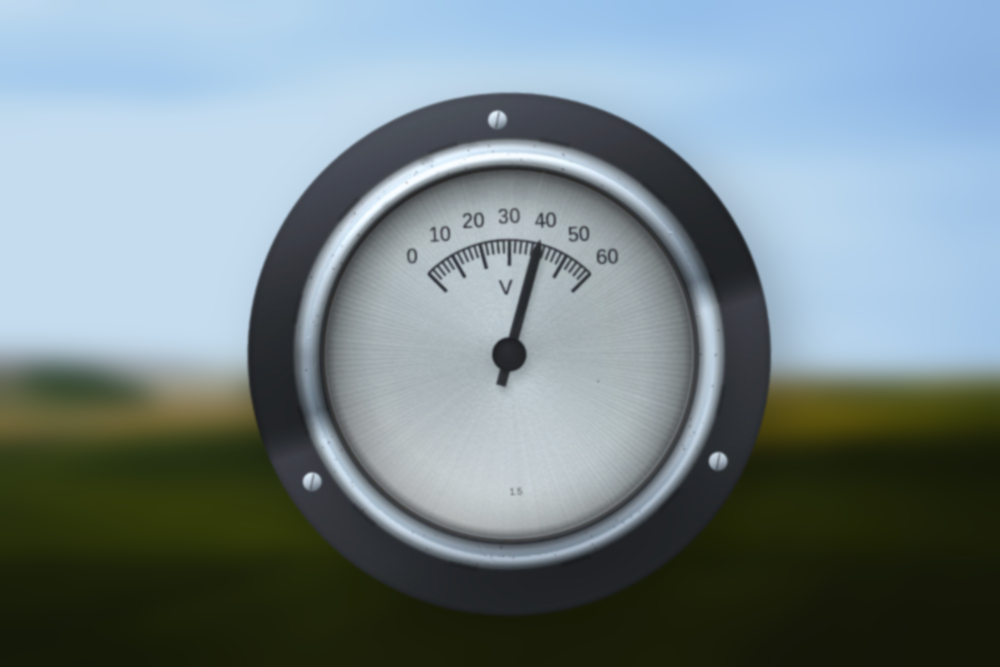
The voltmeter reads 40 V
